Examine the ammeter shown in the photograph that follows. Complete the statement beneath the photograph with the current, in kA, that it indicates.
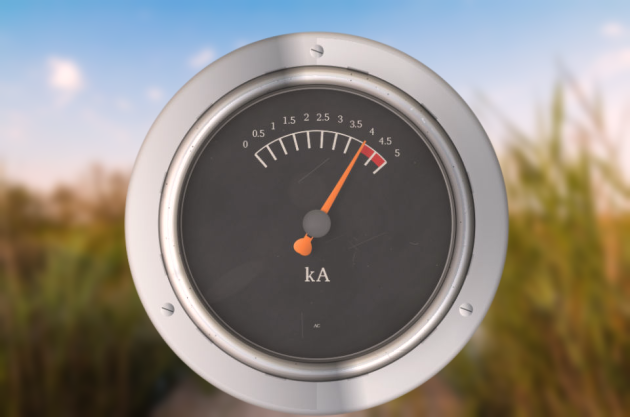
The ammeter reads 4 kA
